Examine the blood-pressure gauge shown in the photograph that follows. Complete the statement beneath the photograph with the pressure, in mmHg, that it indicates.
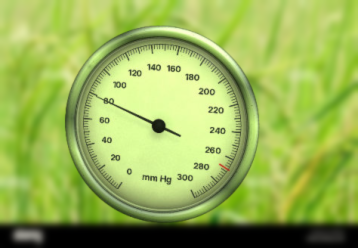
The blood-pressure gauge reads 80 mmHg
